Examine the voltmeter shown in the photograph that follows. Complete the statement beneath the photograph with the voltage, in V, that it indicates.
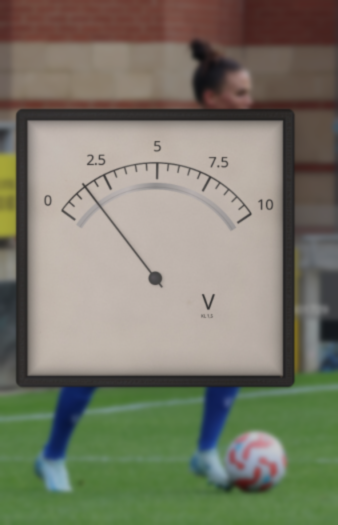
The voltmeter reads 1.5 V
